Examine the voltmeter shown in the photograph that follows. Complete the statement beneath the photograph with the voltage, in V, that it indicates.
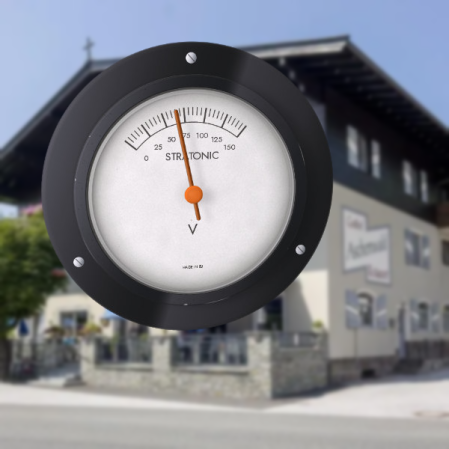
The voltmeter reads 65 V
